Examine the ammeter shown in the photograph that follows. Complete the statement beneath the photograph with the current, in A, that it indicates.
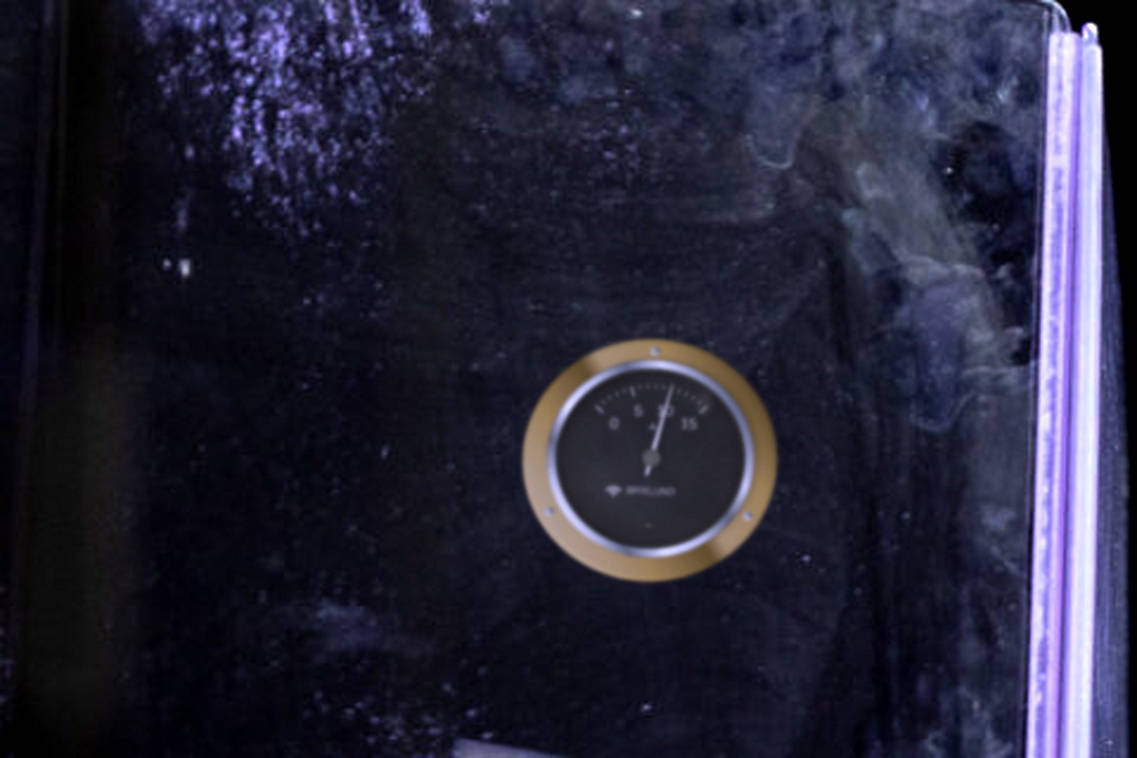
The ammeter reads 10 A
